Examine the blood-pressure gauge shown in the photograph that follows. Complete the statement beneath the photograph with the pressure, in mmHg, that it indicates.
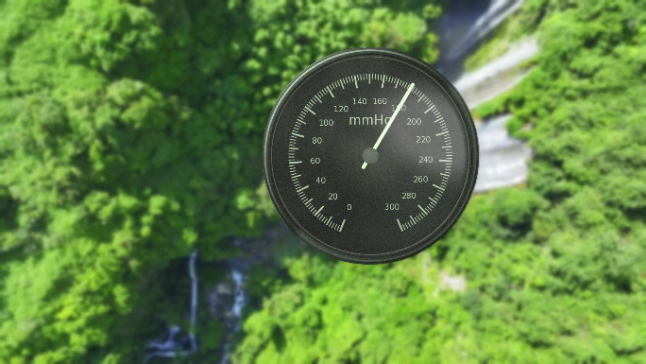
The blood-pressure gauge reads 180 mmHg
